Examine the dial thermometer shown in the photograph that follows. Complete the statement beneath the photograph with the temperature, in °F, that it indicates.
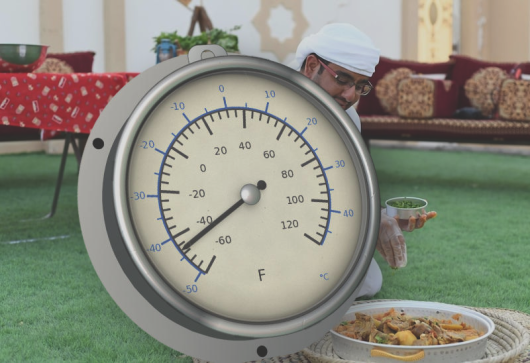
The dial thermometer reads -46 °F
